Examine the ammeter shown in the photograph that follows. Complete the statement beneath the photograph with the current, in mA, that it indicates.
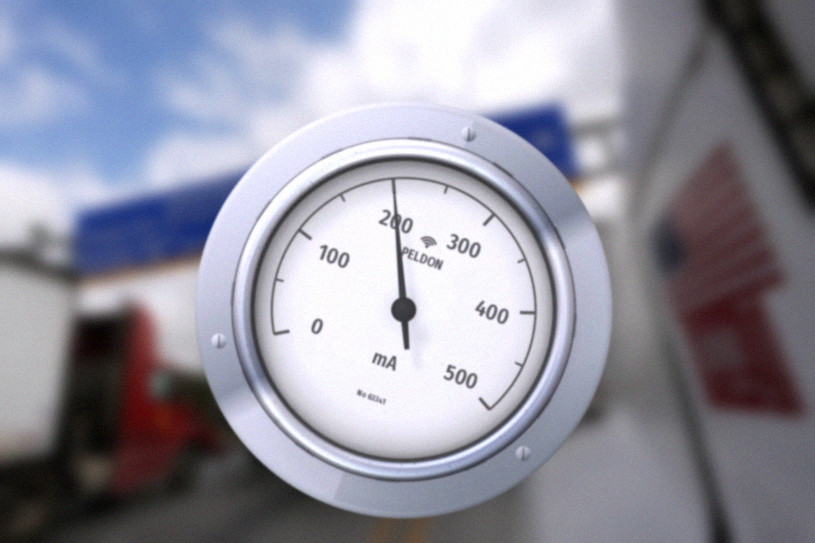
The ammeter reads 200 mA
